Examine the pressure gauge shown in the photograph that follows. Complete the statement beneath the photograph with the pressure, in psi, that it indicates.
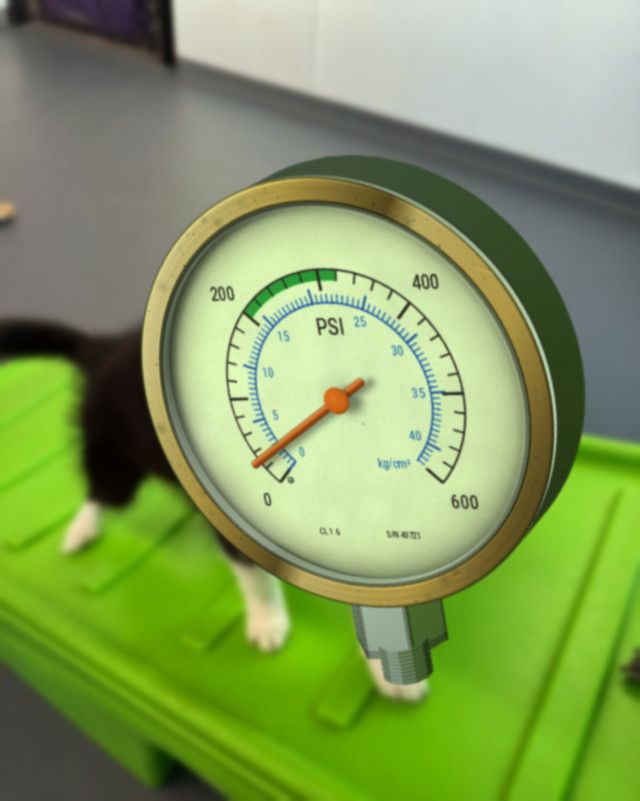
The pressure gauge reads 30 psi
